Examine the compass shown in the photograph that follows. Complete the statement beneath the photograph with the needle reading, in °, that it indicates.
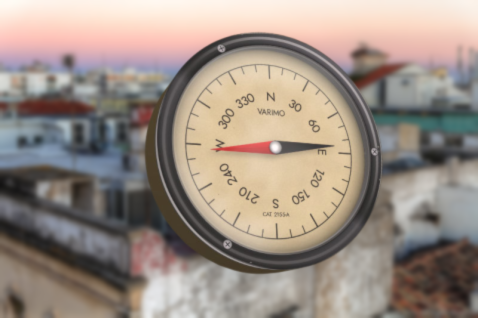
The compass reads 265 °
